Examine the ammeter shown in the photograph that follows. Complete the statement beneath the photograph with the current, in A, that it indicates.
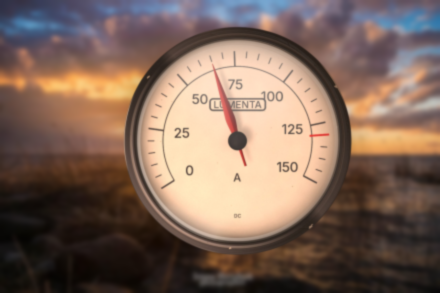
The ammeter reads 65 A
